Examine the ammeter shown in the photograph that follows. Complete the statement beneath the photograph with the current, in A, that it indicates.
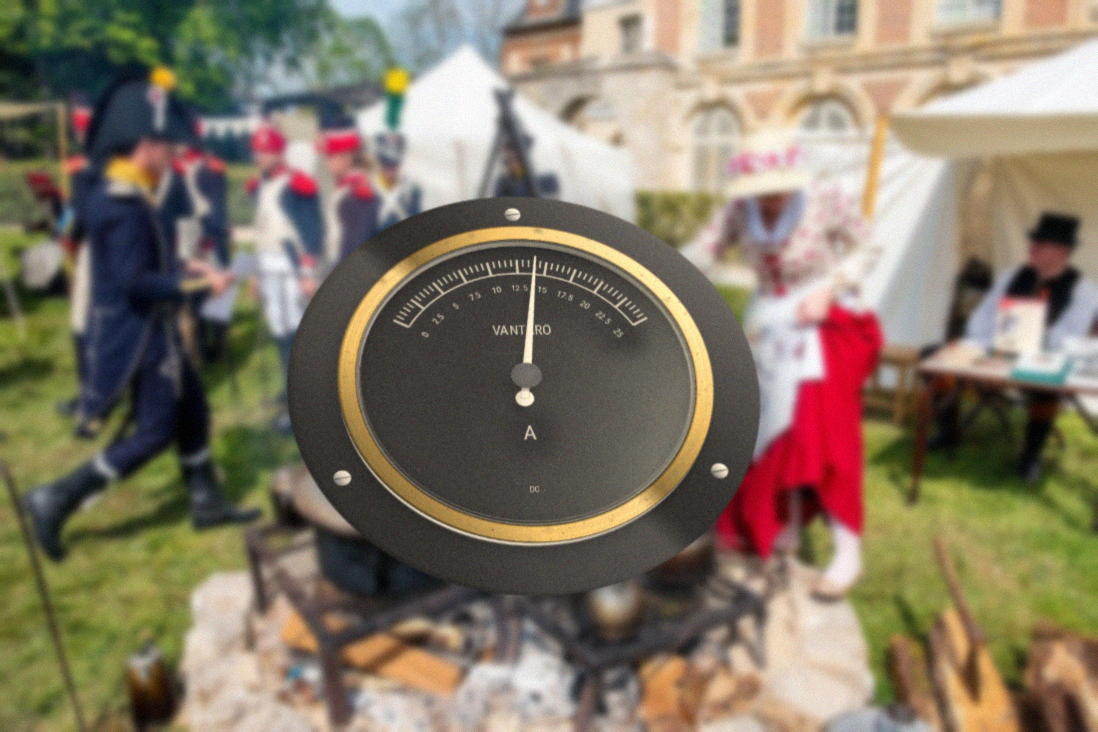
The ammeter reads 14 A
